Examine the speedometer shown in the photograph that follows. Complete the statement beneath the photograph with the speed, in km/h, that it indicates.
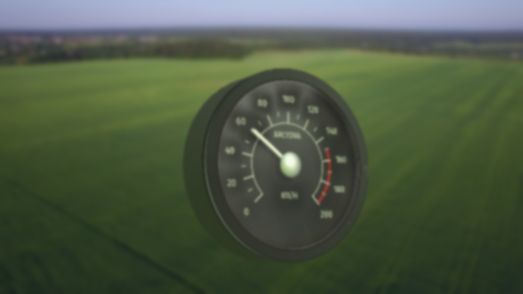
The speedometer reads 60 km/h
